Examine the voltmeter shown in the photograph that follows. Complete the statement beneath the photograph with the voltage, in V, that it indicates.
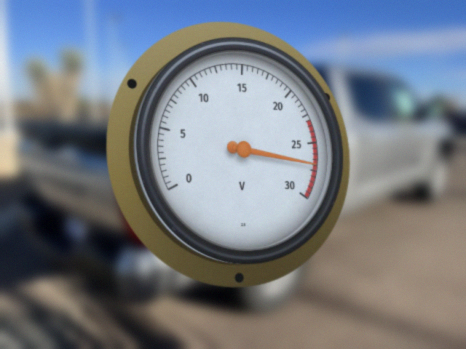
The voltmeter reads 27 V
